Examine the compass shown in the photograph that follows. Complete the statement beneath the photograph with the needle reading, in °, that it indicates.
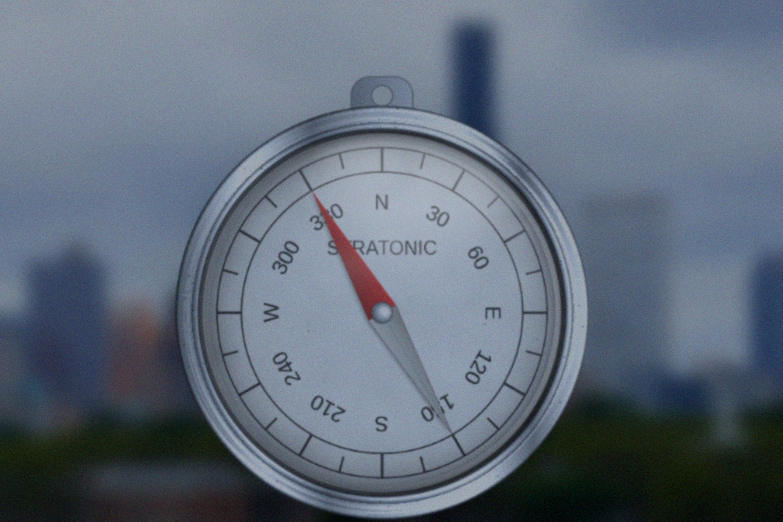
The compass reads 330 °
